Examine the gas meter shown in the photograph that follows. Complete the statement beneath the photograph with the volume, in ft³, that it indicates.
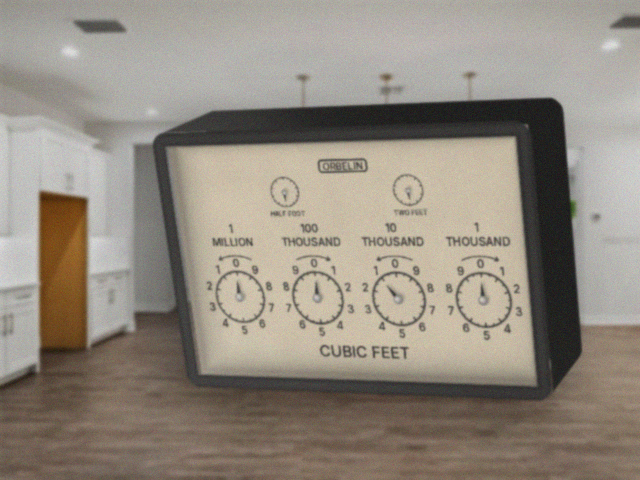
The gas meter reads 1000 ft³
